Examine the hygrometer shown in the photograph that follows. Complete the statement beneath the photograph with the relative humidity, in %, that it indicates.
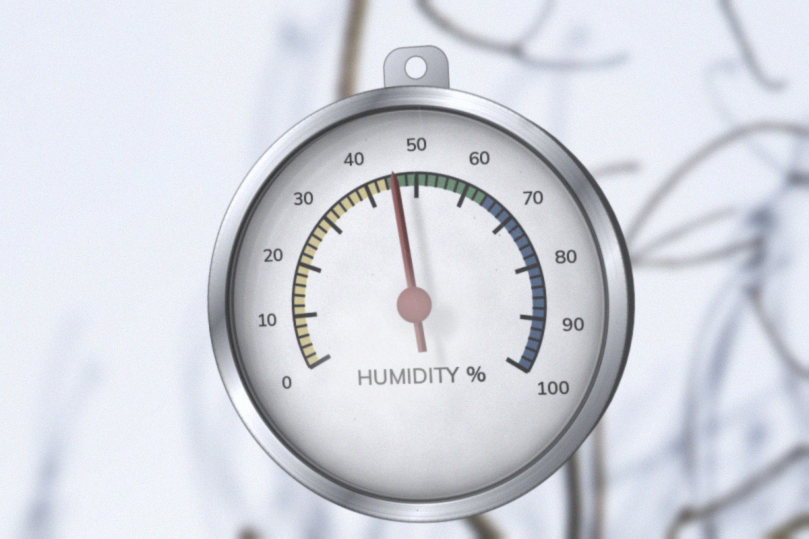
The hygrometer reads 46 %
